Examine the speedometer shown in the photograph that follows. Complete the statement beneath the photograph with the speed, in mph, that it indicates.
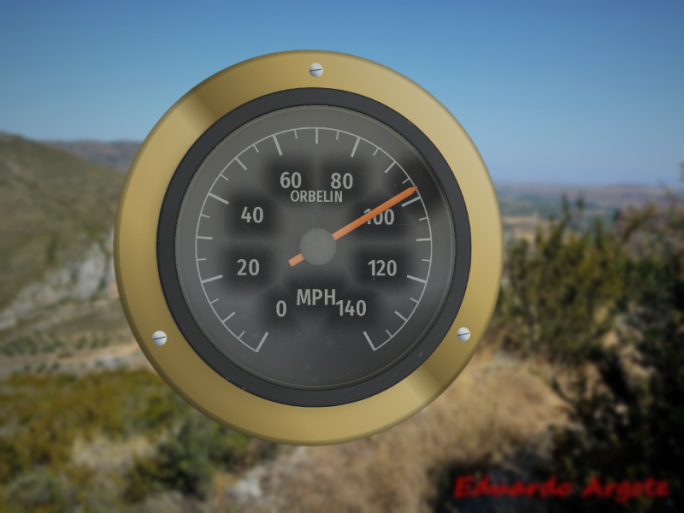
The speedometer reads 97.5 mph
